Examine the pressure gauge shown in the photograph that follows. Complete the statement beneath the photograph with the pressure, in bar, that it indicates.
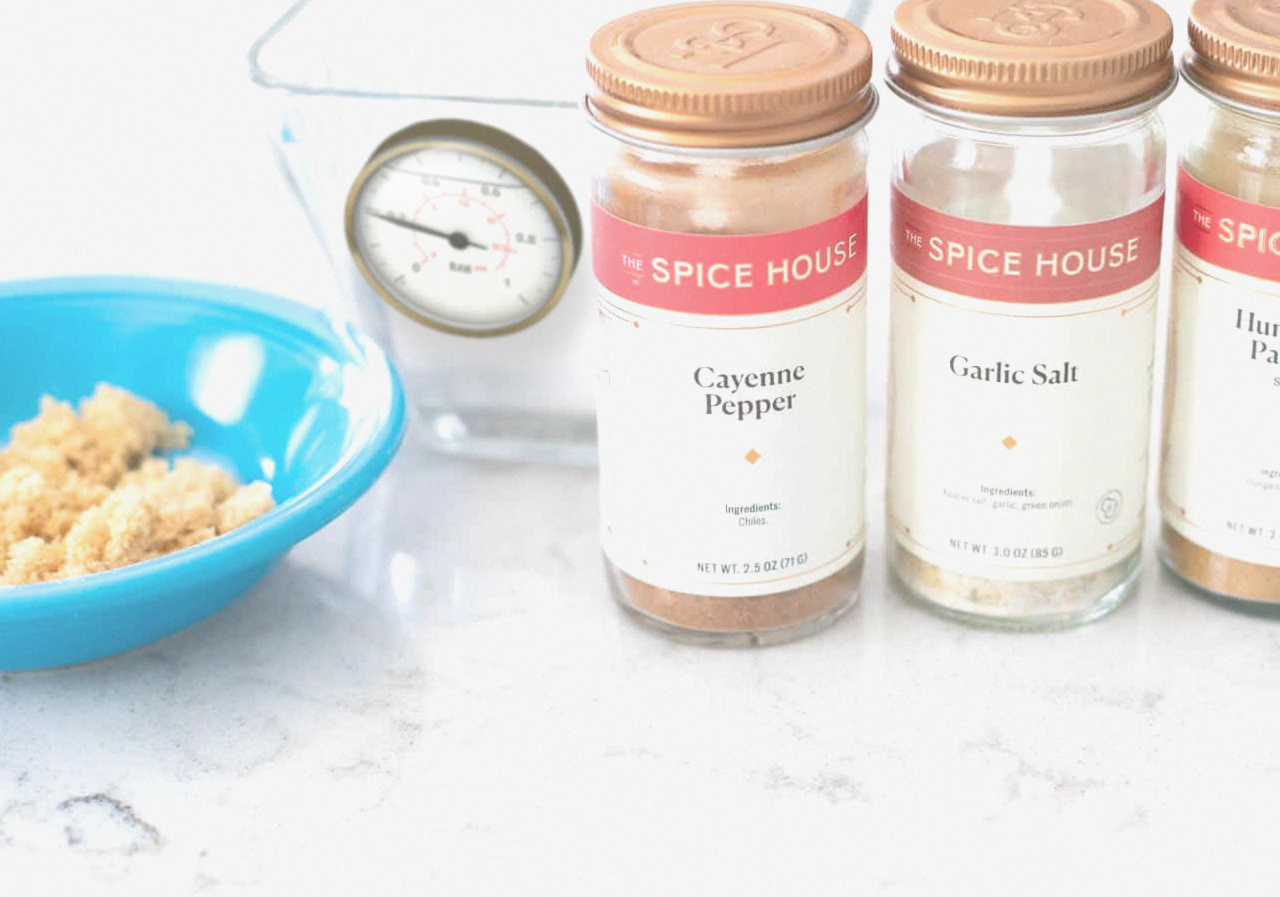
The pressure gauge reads 0.2 bar
